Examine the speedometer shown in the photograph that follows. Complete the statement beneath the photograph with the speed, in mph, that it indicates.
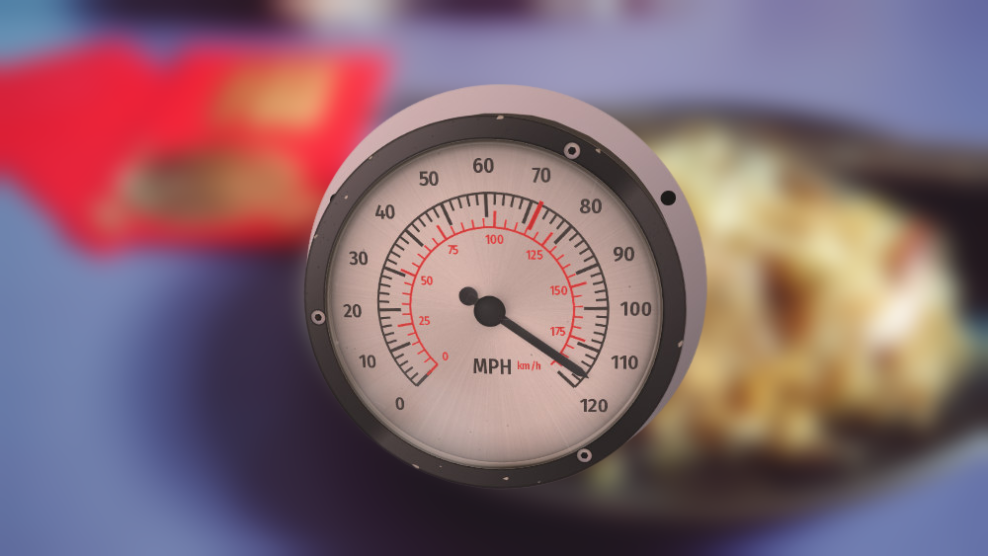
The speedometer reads 116 mph
